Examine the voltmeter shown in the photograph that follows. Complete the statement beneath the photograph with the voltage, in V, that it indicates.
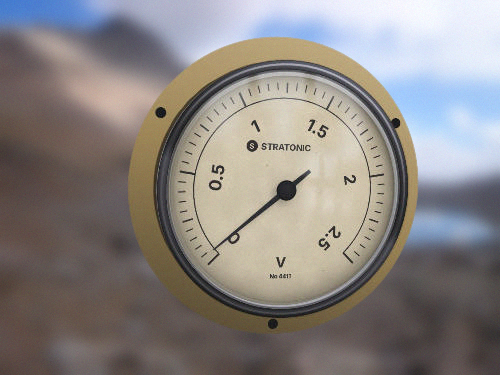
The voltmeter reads 0.05 V
